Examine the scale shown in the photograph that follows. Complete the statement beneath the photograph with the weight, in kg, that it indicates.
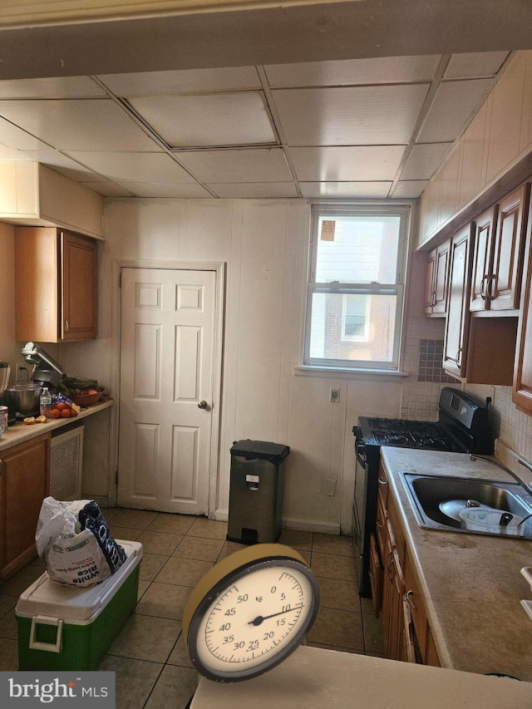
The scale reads 10 kg
